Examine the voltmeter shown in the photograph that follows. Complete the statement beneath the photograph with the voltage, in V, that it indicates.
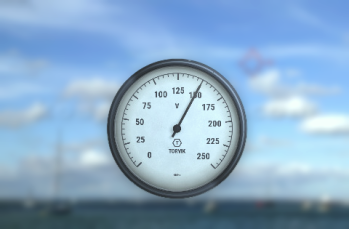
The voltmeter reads 150 V
